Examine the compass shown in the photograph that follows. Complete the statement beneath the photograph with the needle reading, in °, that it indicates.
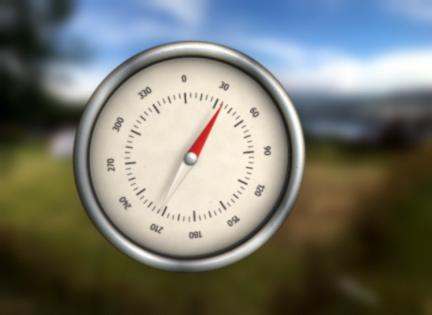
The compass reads 35 °
